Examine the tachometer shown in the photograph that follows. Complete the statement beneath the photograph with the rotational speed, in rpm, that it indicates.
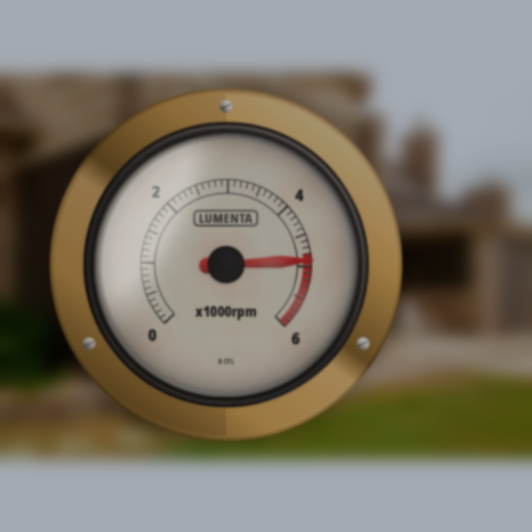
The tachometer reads 4900 rpm
